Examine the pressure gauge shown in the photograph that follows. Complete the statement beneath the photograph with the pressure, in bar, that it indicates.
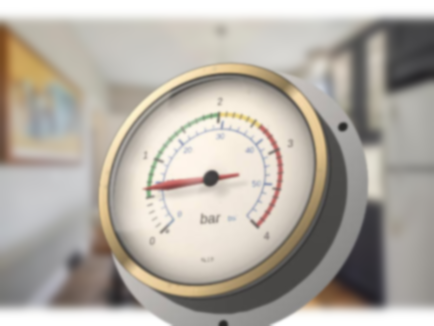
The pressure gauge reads 0.6 bar
